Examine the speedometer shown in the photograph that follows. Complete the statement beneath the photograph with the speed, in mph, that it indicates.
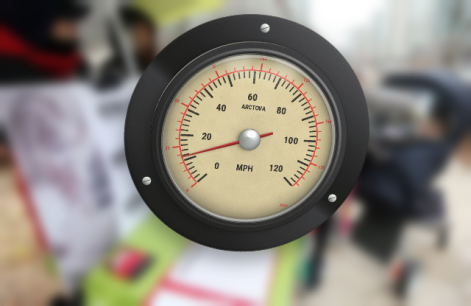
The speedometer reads 12 mph
